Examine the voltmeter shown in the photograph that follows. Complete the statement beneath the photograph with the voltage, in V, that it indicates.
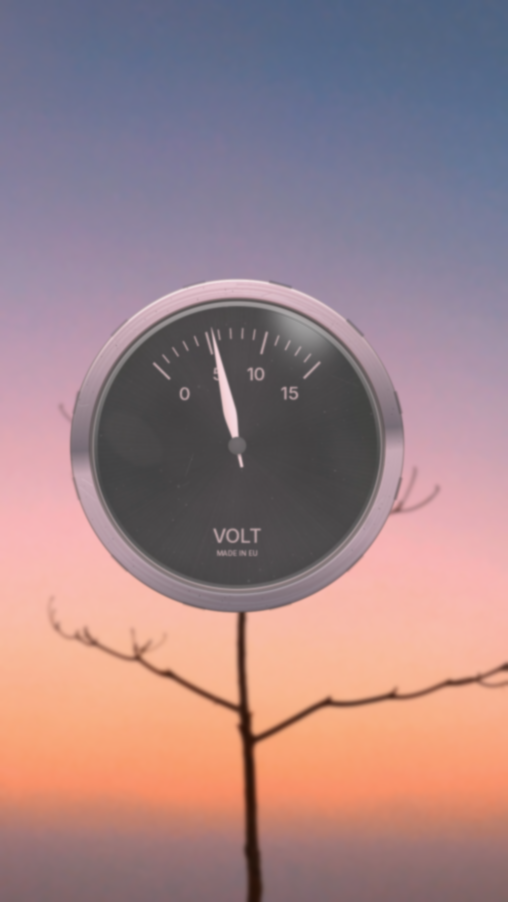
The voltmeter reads 5.5 V
